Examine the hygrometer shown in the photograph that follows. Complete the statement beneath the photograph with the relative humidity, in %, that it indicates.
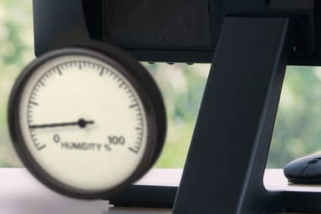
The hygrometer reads 10 %
